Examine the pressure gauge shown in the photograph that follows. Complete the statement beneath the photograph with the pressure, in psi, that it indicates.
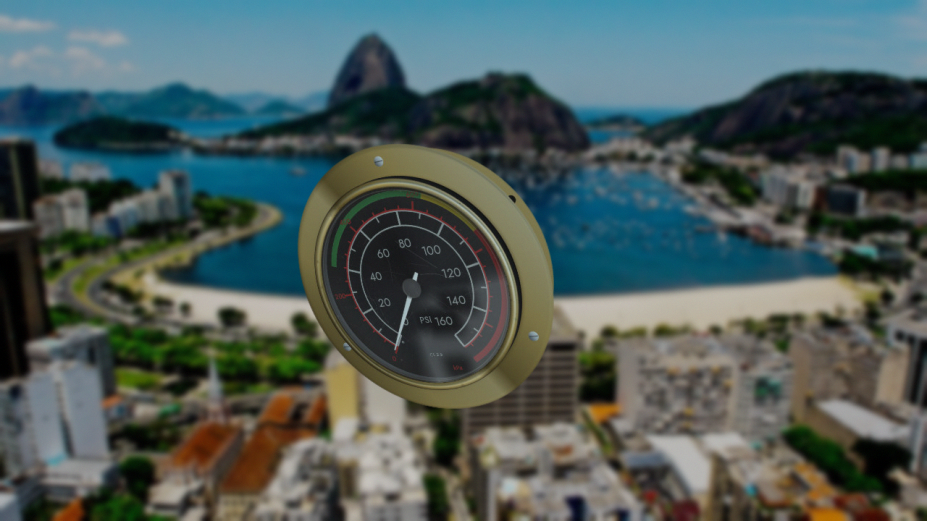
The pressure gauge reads 0 psi
